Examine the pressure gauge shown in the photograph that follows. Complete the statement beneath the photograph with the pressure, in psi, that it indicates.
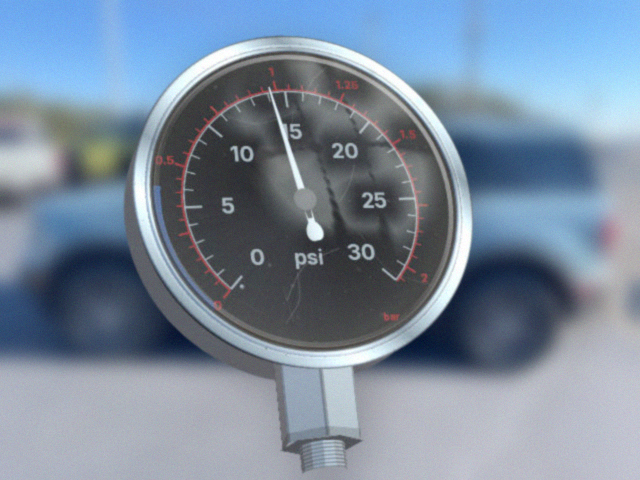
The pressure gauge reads 14 psi
